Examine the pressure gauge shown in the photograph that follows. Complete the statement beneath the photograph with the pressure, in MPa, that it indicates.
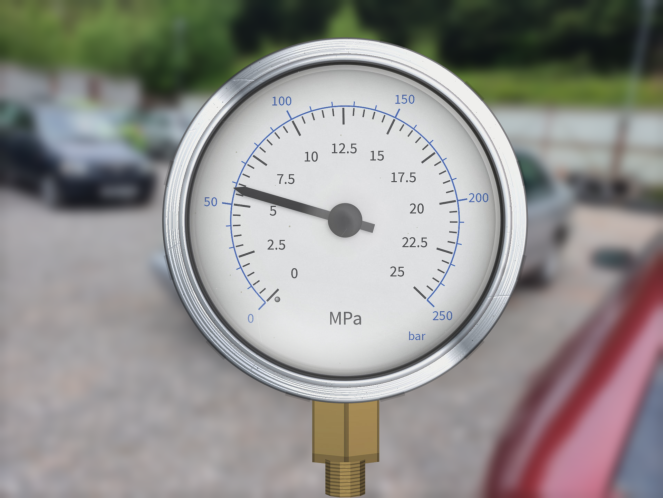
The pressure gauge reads 5.75 MPa
